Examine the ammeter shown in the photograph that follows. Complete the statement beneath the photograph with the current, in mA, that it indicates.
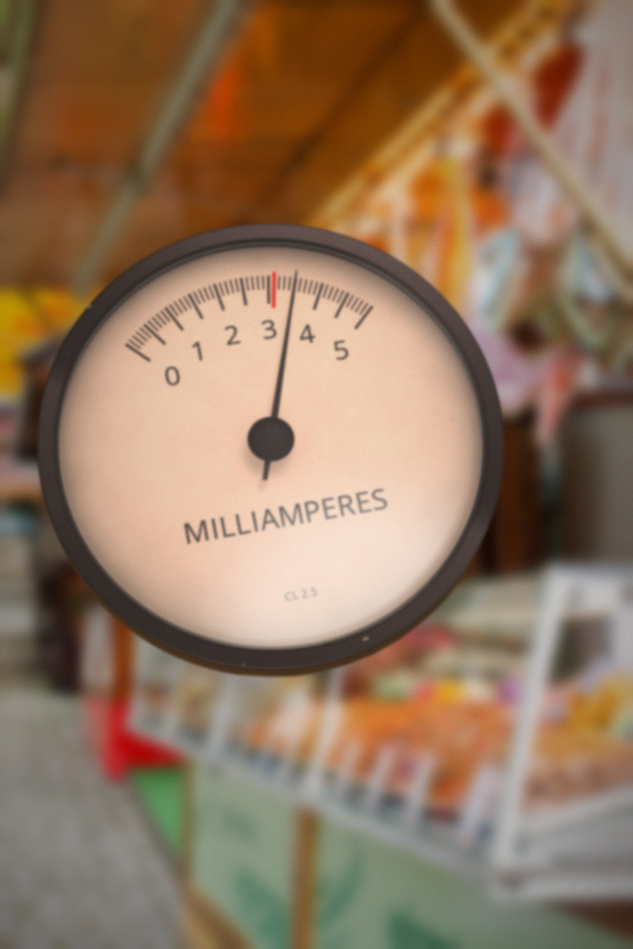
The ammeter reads 3.5 mA
